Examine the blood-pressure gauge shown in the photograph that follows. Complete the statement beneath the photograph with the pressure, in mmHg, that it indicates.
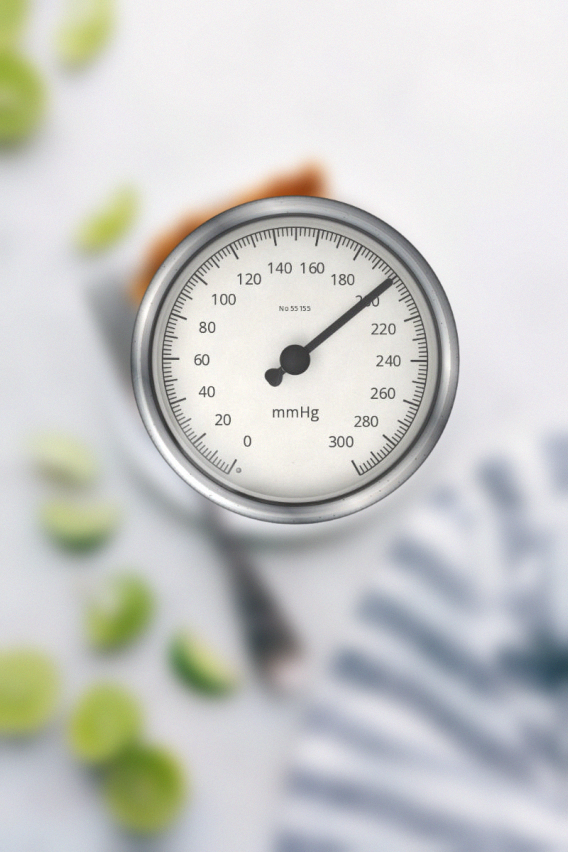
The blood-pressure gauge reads 200 mmHg
